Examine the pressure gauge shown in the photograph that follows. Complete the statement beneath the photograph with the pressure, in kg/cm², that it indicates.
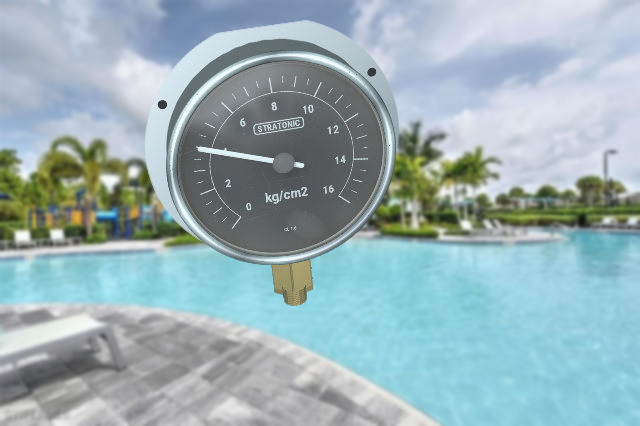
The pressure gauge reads 4 kg/cm²
